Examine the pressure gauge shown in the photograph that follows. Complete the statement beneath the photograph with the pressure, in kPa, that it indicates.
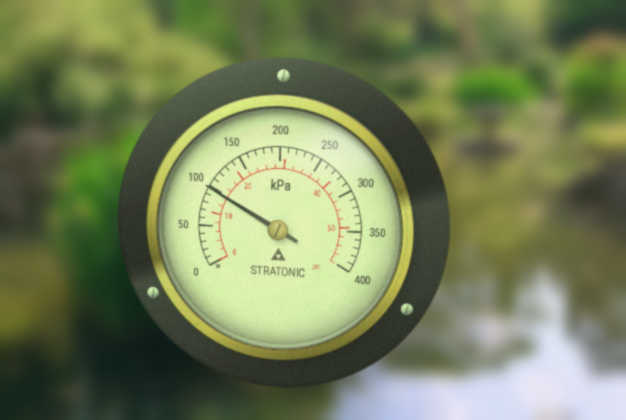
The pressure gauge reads 100 kPa
